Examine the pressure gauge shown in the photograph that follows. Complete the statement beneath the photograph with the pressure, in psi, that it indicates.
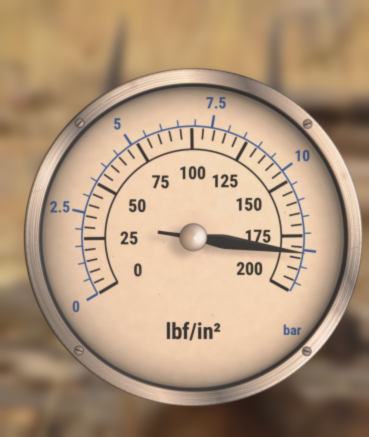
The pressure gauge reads 182.5 psi
